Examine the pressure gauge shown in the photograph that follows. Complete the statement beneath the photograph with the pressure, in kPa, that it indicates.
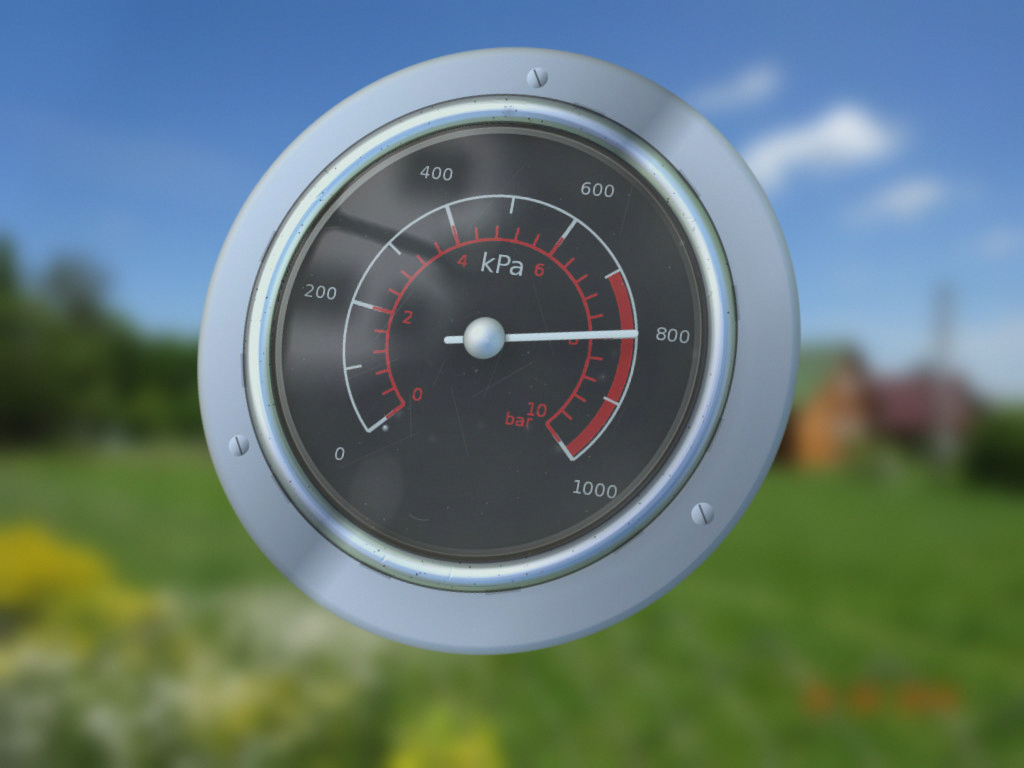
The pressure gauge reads 800 kPa
